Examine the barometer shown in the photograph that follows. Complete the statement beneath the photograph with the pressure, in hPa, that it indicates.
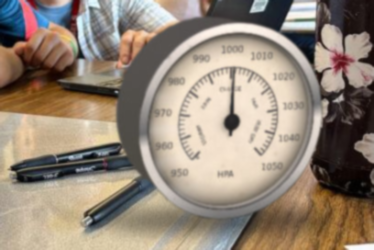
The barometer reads 1000 hPa
